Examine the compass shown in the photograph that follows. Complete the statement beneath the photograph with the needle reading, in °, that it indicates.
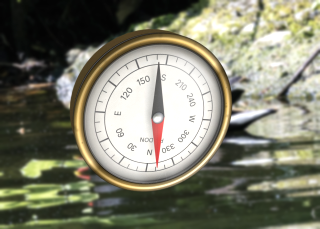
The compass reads 350 °
